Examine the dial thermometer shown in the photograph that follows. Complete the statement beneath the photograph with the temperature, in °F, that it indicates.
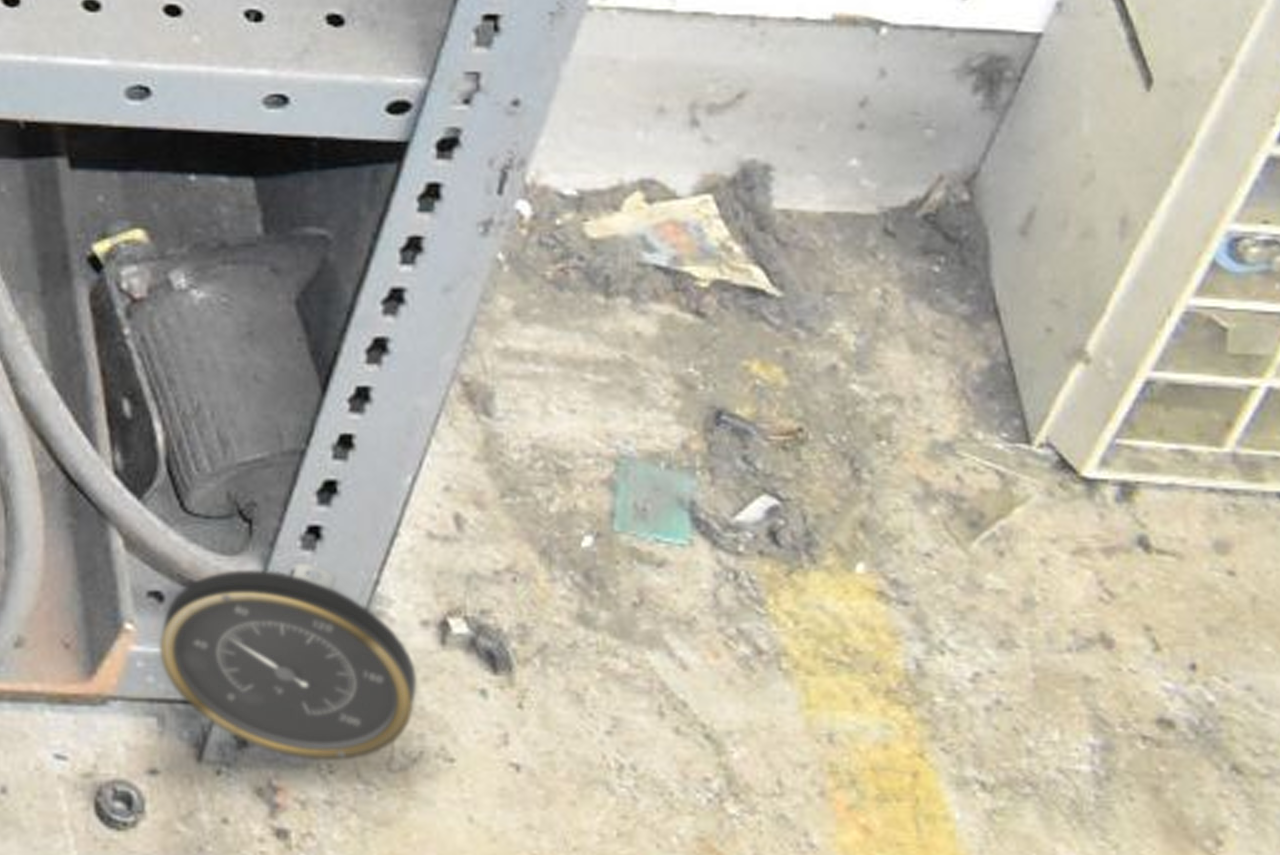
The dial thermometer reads 60 °F
